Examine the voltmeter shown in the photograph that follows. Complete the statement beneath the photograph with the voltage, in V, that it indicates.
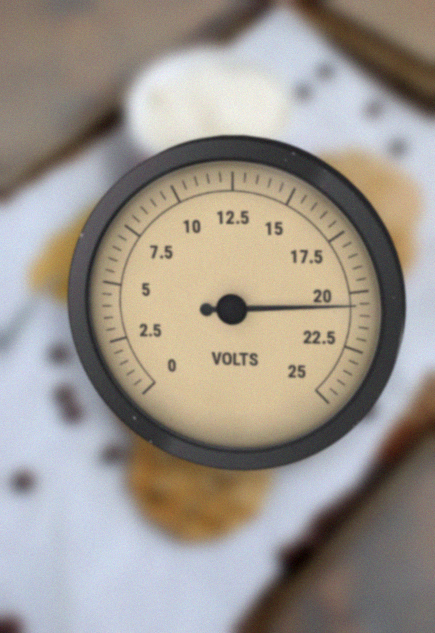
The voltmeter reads 20.5 V
